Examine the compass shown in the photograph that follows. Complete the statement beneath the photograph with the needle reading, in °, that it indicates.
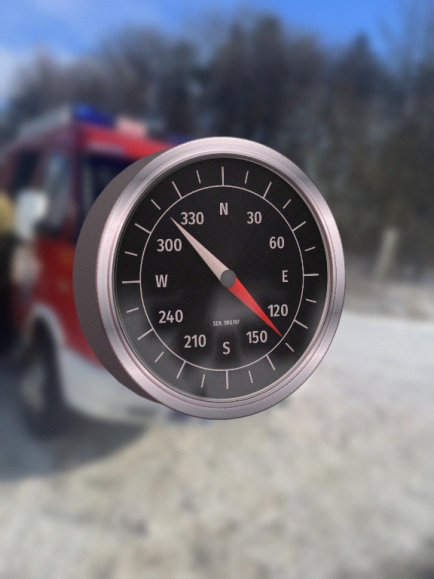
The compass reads 135 °
